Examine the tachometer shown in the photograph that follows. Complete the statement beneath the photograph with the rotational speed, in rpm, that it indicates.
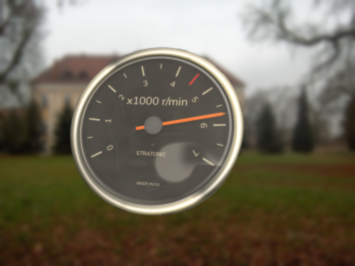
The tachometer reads 5750 rpm
